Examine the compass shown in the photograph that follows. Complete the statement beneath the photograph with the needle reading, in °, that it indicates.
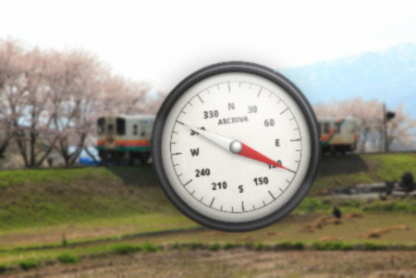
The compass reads 120 °
